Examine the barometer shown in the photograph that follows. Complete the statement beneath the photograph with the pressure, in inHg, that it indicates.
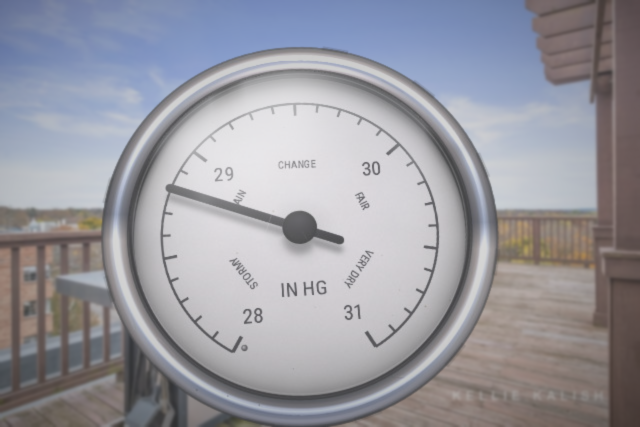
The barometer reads 28.8 inHg
